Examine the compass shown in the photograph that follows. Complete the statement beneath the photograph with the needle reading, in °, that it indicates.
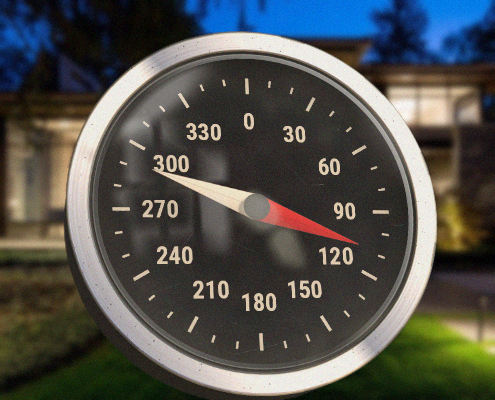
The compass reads 110 °
